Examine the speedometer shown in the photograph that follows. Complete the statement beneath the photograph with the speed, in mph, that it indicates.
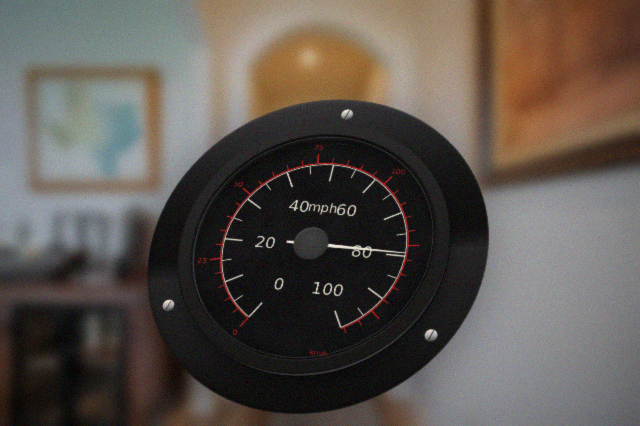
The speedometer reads 80 mph
